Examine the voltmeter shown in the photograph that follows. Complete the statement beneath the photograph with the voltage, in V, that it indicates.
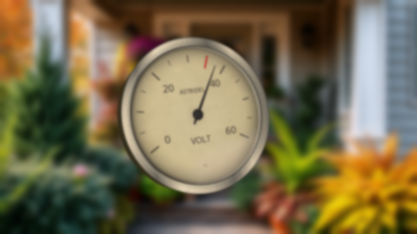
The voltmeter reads 37.5 V
